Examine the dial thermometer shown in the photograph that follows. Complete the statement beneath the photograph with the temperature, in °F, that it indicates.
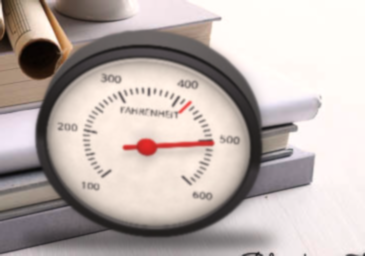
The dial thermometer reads 500 °F
